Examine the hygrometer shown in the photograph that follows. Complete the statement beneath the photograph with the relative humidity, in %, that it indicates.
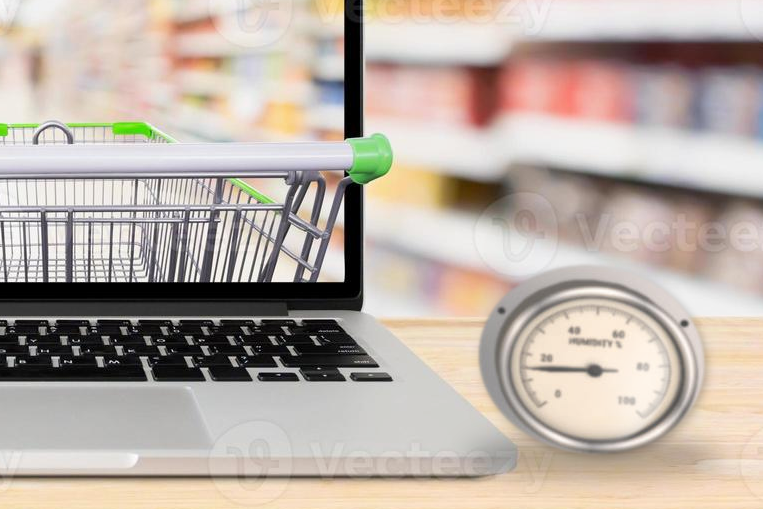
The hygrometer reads 15 %
